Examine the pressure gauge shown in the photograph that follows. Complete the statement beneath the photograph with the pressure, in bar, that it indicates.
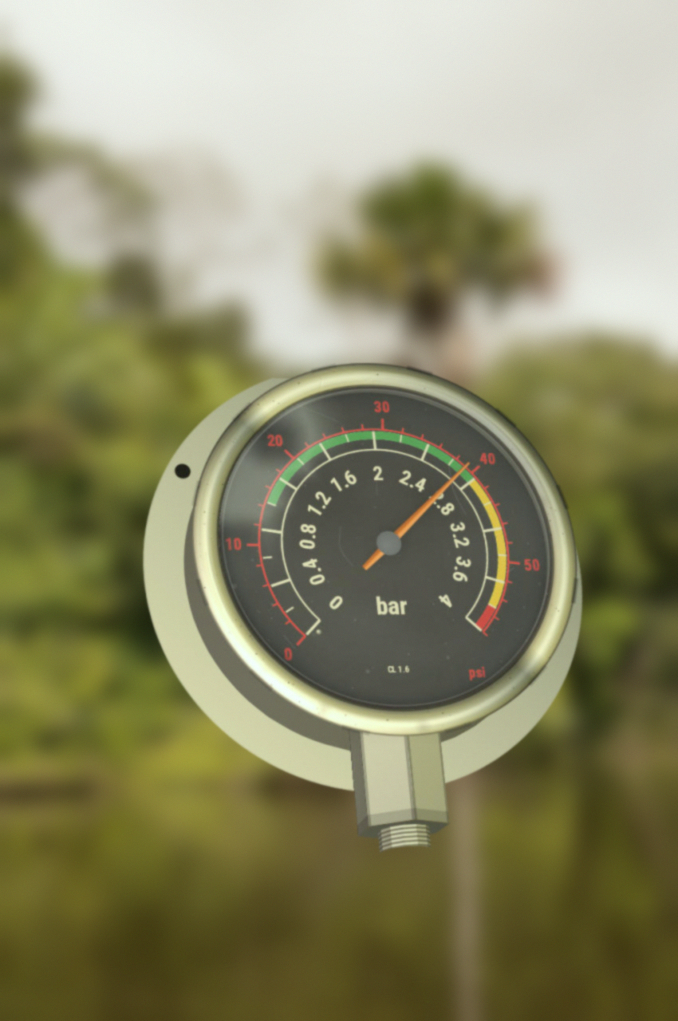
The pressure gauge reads 2.7 bar
